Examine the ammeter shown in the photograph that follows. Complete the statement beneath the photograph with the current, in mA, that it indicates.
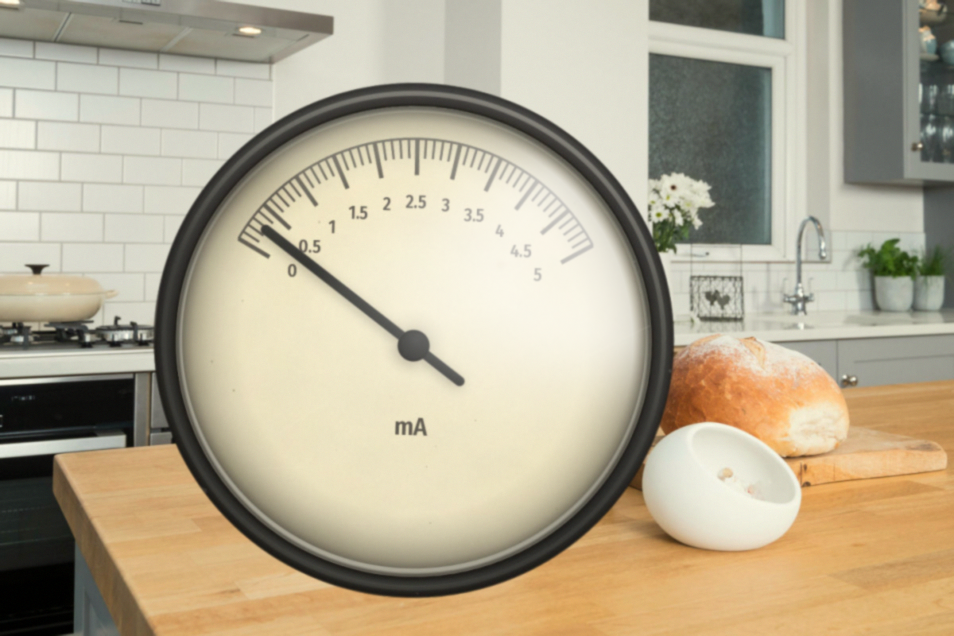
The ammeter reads 0.3 mA
